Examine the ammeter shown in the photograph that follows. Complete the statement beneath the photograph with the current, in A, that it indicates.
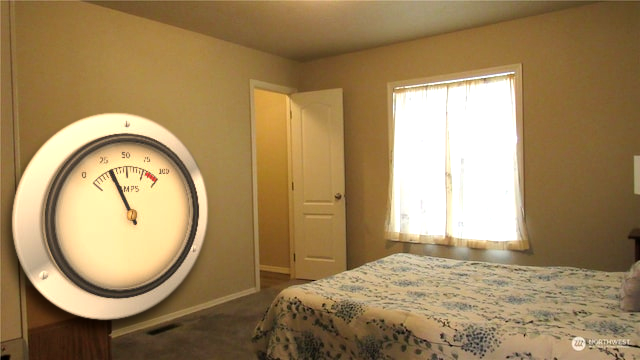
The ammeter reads 25 A
